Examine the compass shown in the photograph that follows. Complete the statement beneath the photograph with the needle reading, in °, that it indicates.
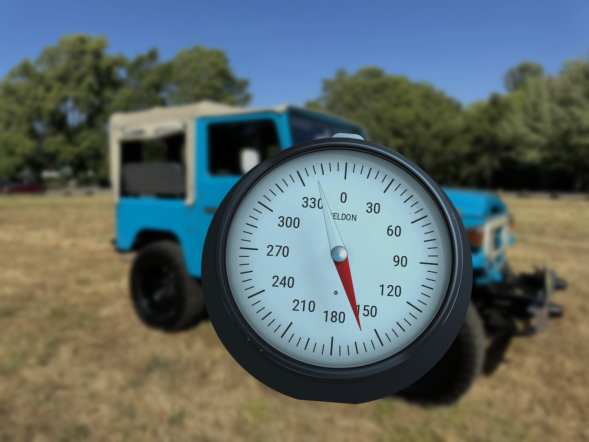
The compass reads 160 °
